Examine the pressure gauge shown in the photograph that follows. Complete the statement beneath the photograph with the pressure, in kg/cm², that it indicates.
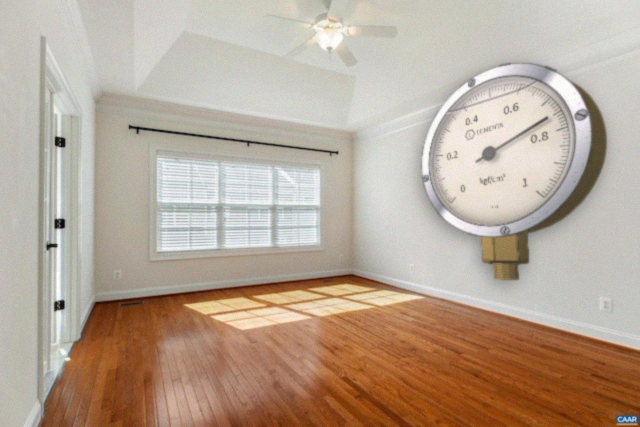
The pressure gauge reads 0.75 kg/cm²
